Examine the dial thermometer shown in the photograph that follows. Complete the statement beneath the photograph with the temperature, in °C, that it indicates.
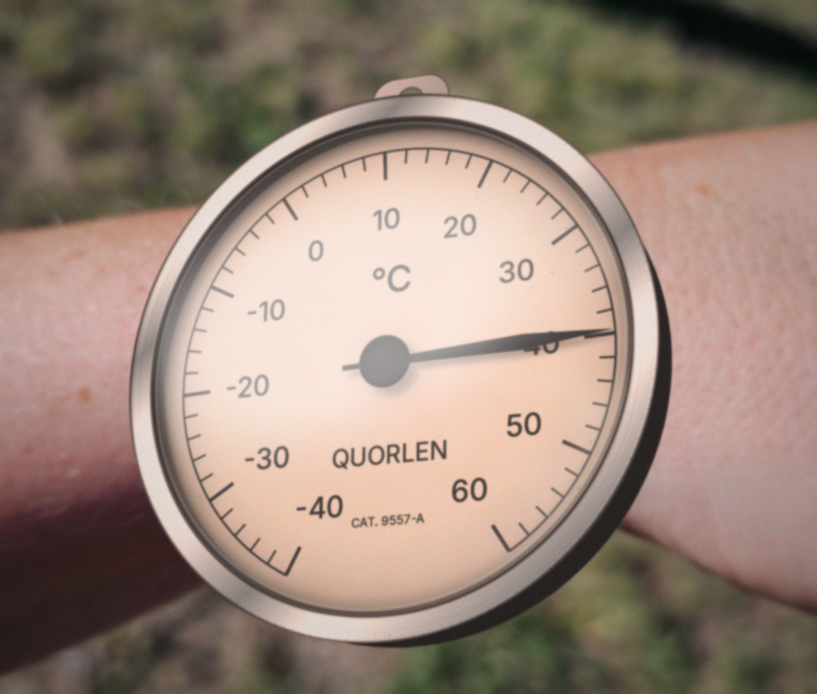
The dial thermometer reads 40 °C
